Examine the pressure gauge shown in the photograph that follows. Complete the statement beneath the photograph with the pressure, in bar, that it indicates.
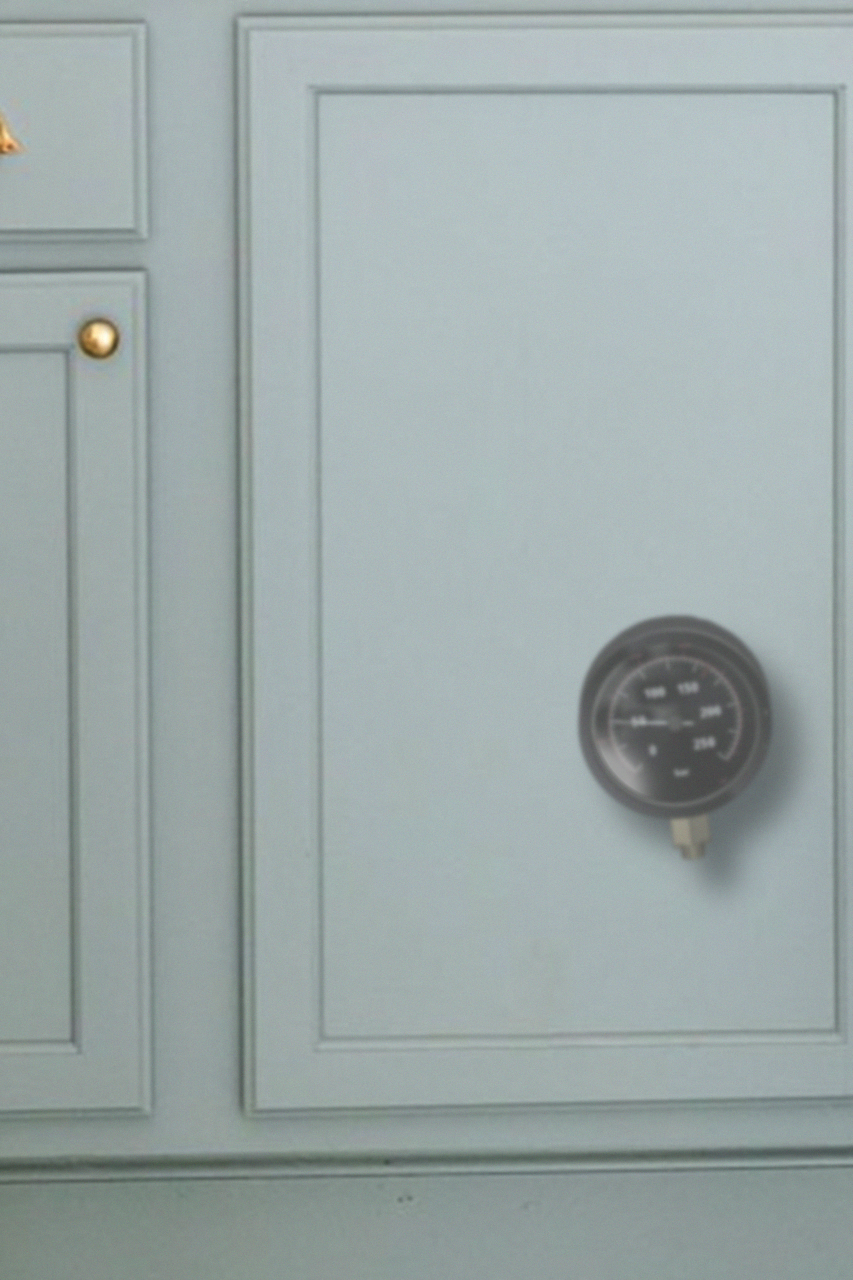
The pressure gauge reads 50 bar
